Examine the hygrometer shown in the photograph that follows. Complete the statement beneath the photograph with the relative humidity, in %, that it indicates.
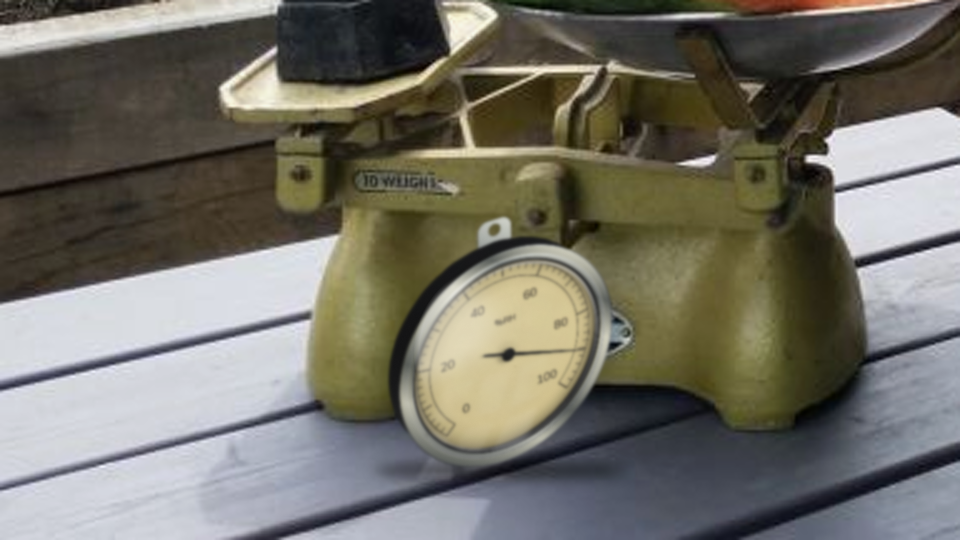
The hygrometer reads 90 %
